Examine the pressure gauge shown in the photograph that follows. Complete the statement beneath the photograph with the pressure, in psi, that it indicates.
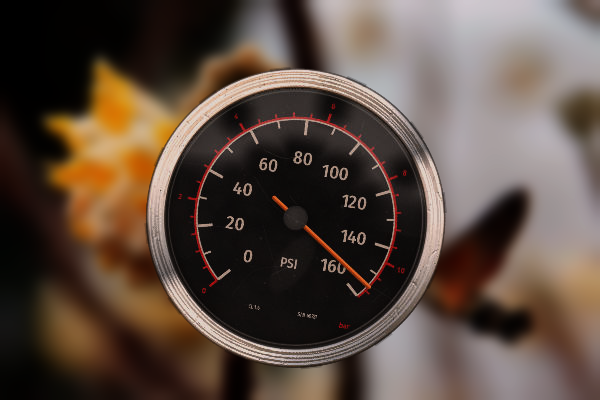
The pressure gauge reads 155 psi
